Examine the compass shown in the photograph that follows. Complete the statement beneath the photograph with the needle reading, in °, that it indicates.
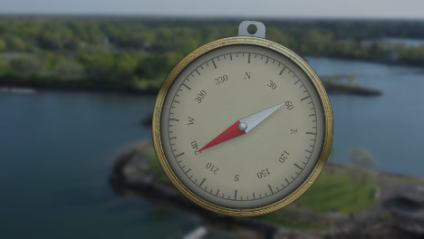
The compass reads 235 °
